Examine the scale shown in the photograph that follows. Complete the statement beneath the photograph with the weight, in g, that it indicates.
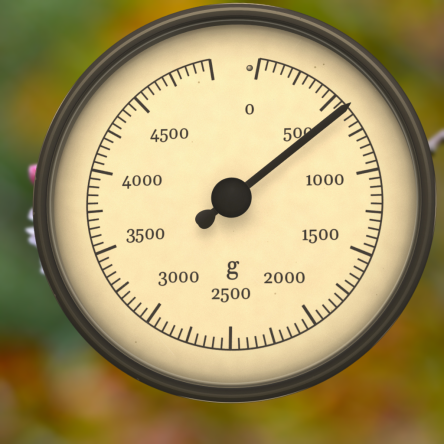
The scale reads 600 g
